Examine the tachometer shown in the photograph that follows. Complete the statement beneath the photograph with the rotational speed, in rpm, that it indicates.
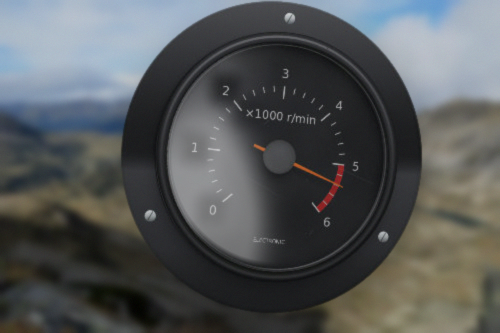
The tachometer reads 5400 rpm
